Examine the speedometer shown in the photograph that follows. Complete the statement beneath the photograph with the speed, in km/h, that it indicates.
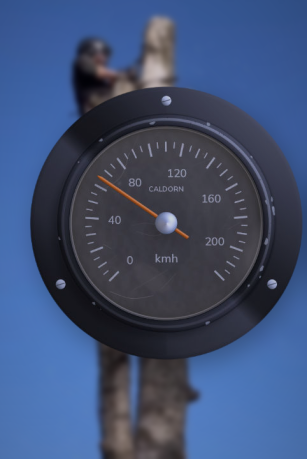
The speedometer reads 65 km/h
